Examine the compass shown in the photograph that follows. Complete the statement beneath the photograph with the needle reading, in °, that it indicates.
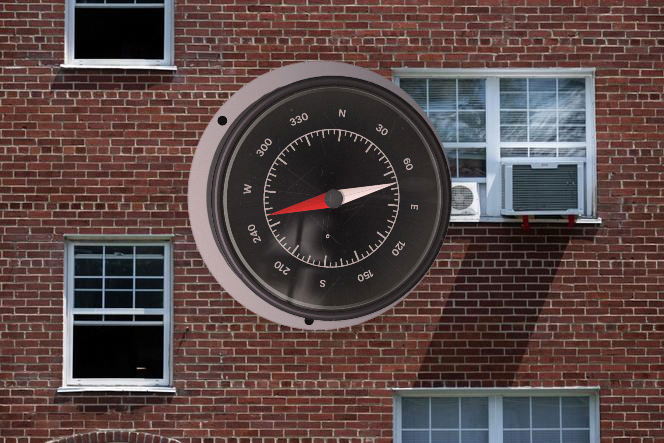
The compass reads 250 °
